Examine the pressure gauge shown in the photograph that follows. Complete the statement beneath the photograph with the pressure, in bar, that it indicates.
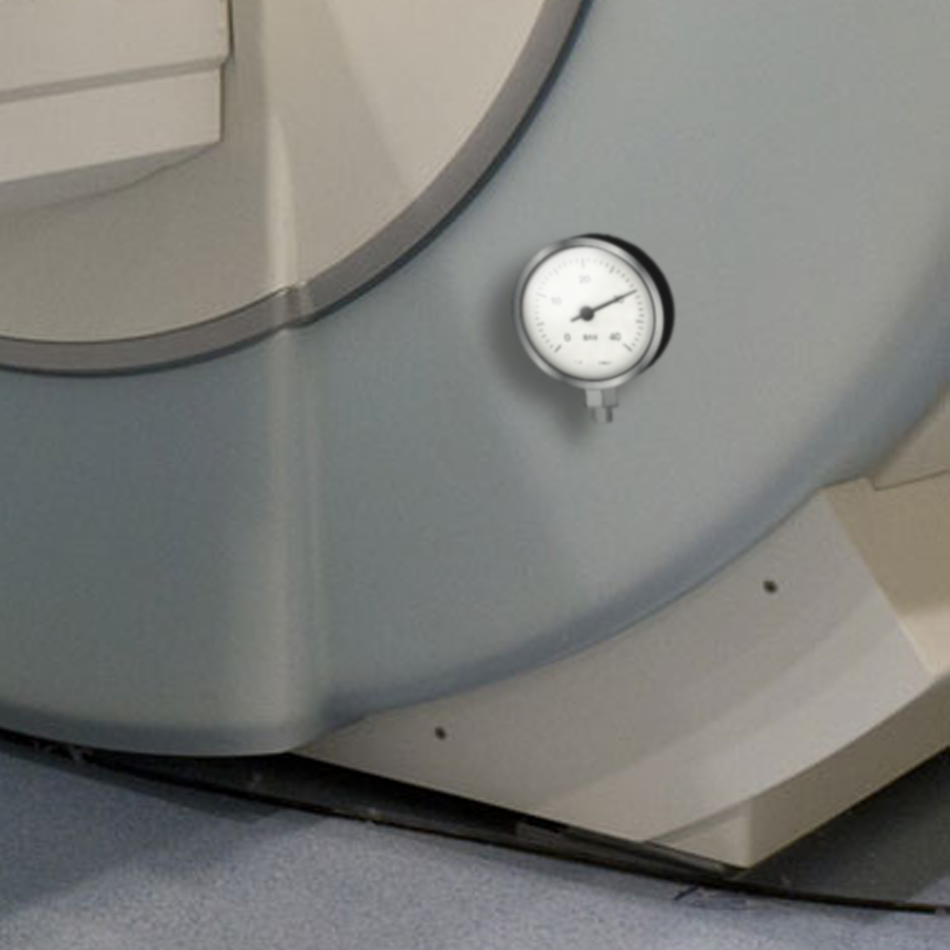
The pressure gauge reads 30 bar
